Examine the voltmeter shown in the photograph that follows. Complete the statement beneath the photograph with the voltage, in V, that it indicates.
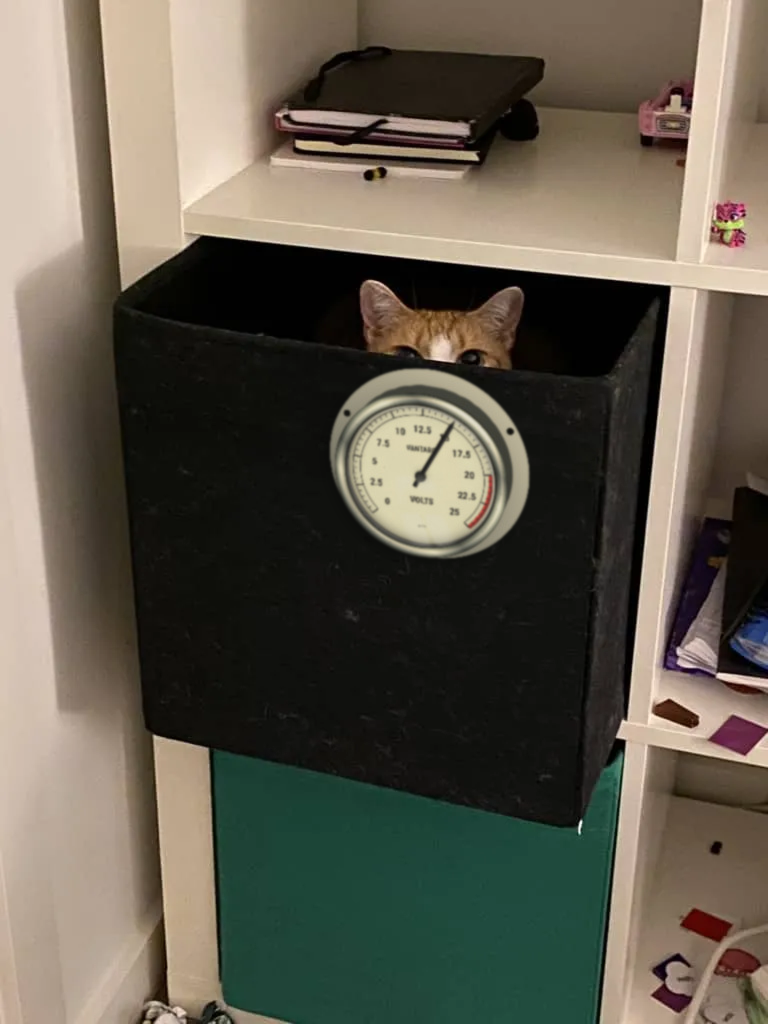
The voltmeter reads 15 V
